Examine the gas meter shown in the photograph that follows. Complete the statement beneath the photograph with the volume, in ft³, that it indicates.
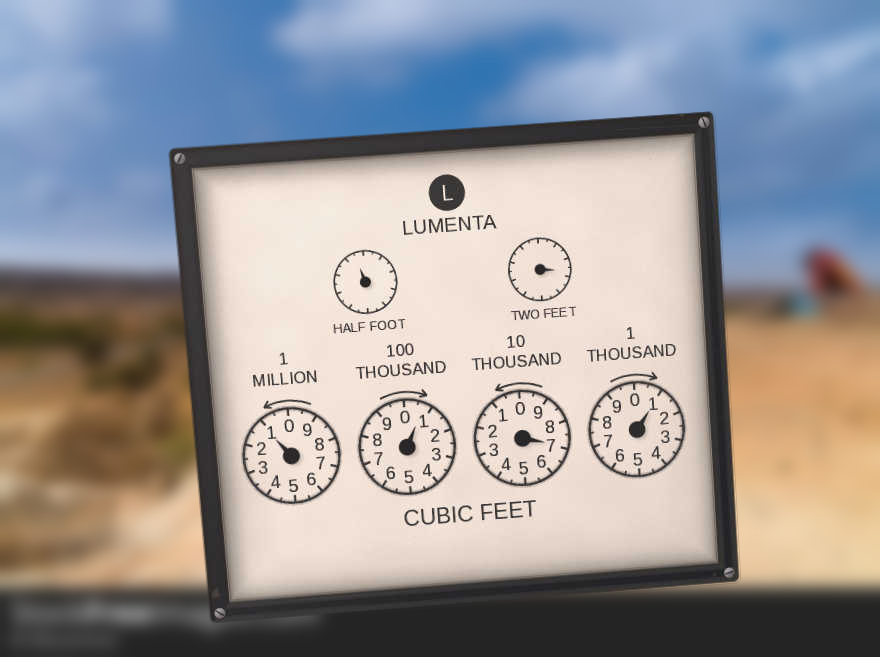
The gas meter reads 107100 ft³
